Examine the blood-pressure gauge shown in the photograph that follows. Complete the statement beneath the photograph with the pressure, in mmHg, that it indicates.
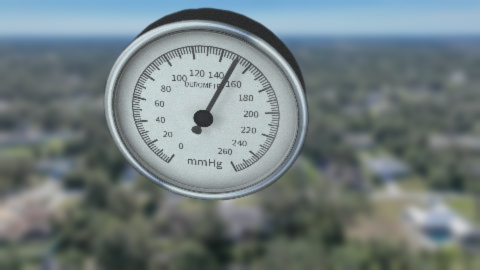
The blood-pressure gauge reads 150 mmHg
